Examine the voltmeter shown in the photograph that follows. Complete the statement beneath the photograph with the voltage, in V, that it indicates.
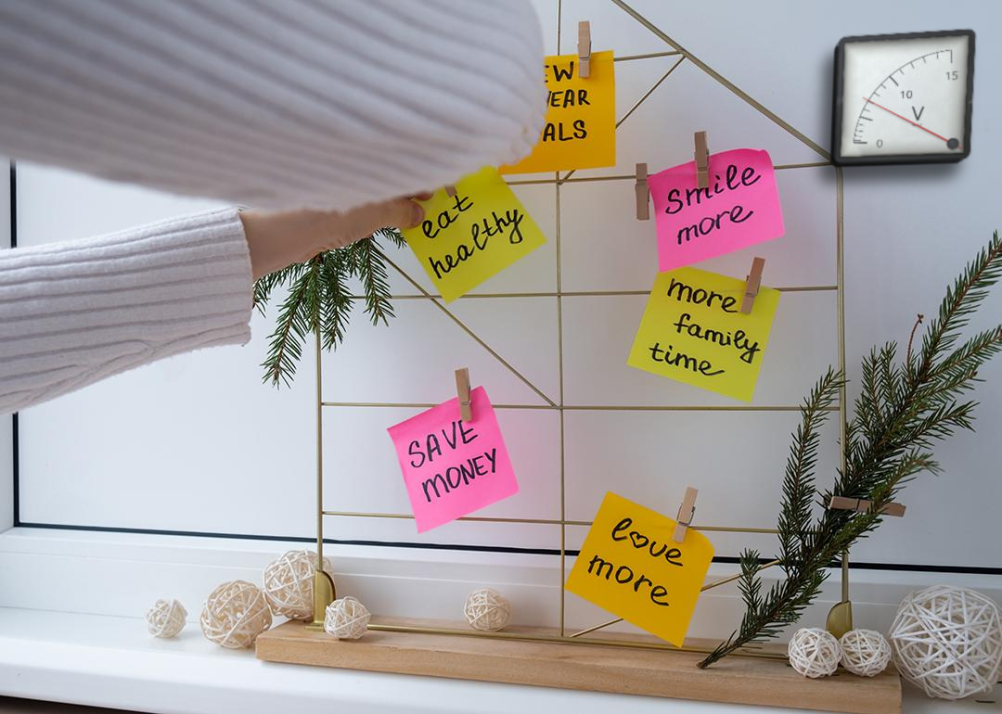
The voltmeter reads 7 V
